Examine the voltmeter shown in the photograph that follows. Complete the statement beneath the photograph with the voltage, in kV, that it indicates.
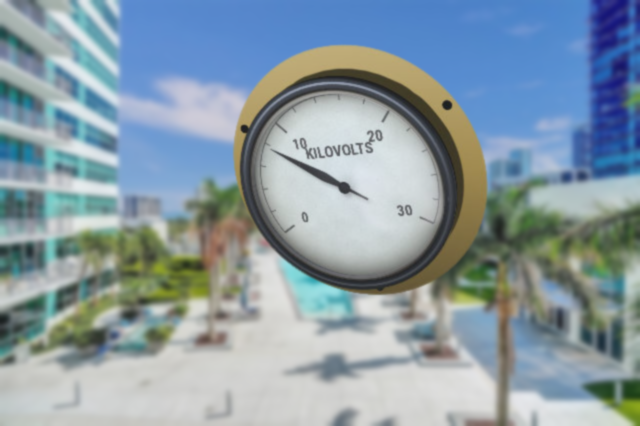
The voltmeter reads 8 kV
